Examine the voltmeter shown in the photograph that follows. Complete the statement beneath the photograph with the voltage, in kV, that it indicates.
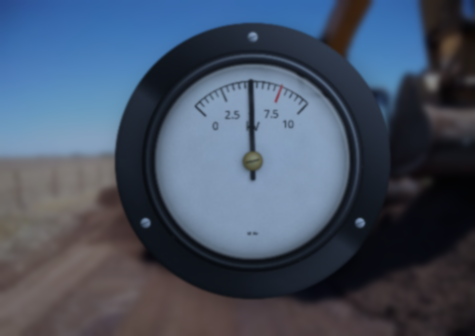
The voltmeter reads 5 kV
